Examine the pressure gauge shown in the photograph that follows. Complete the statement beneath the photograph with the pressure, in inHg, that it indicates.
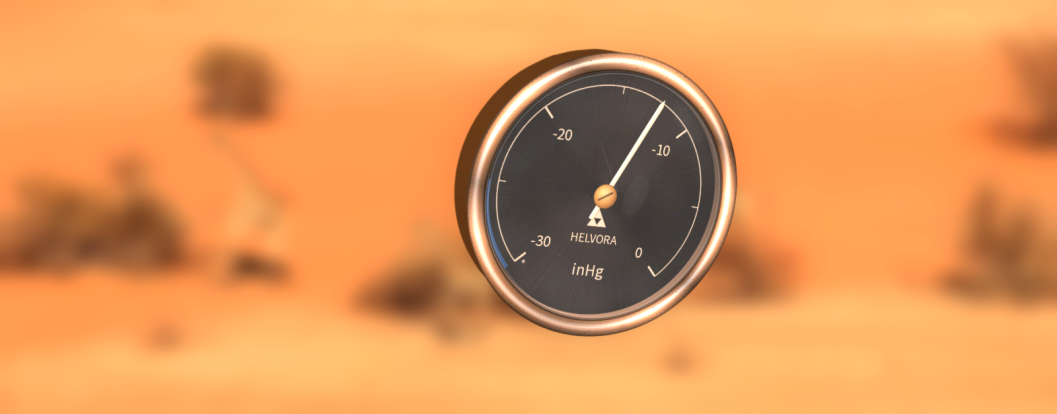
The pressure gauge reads -12.5 inHg
